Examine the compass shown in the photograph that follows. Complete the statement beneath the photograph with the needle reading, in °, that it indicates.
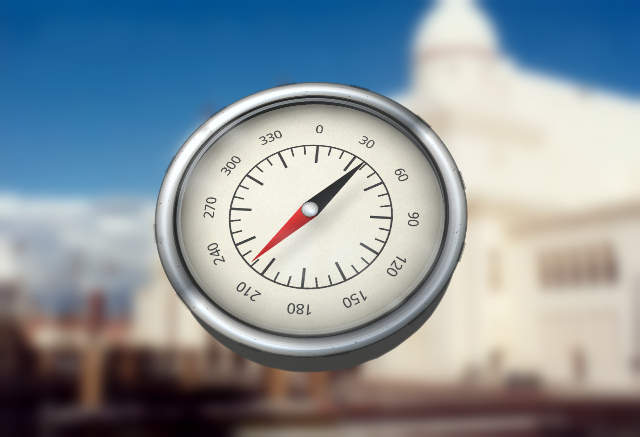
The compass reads 220 °
